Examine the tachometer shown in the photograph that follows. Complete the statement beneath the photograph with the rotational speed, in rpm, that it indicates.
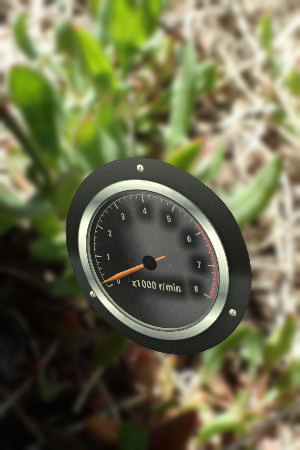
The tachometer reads 200 rpm
